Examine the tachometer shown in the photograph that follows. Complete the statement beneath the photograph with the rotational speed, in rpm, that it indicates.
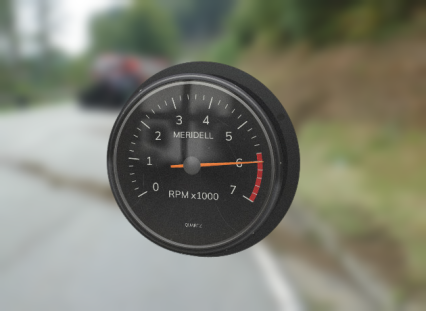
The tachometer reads 6000 rpm
